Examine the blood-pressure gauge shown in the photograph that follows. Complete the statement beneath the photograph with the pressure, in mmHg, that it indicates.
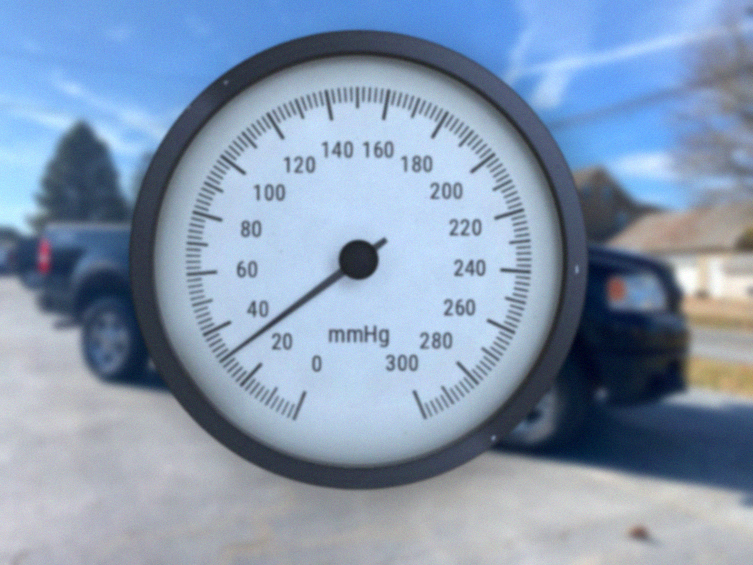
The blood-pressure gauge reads 30 mmHg
